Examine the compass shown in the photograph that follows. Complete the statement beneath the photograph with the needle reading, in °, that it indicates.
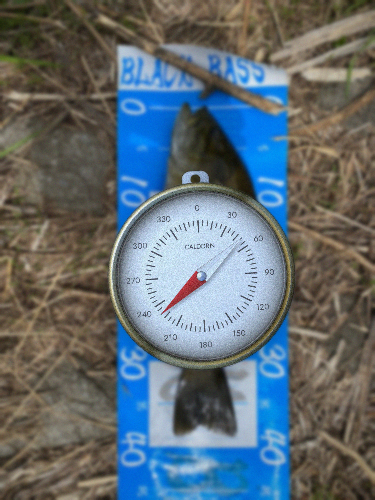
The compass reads 230 °
